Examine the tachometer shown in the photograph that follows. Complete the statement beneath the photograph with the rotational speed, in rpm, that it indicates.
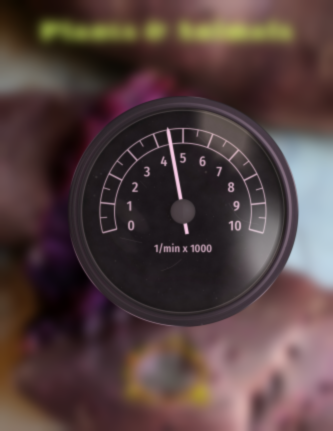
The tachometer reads 4500 rpm
